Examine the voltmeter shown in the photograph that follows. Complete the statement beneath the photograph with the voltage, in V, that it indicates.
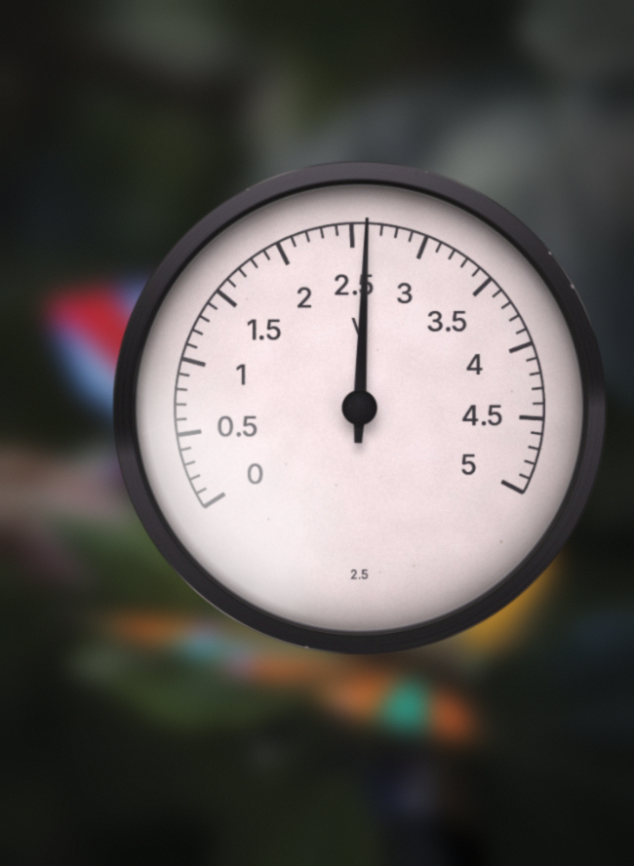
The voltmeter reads 2.6 V
